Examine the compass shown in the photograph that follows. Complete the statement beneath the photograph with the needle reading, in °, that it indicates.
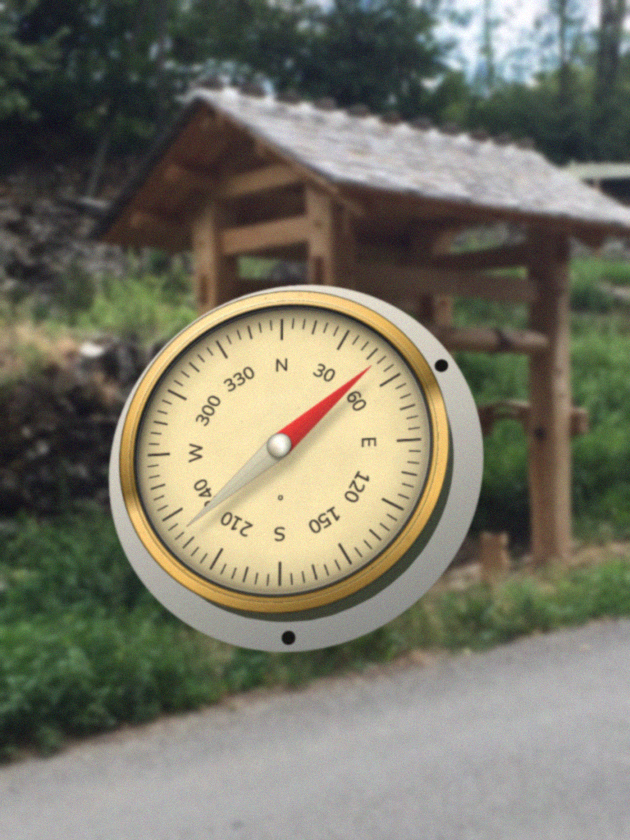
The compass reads 50 °
